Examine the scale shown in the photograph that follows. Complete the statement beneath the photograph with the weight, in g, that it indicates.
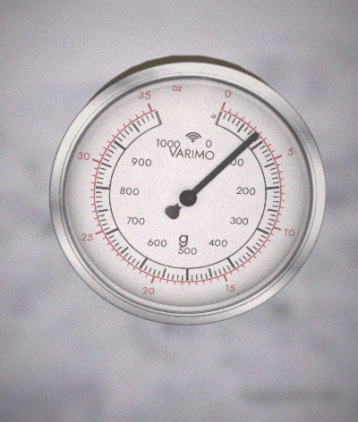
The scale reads 80 g
